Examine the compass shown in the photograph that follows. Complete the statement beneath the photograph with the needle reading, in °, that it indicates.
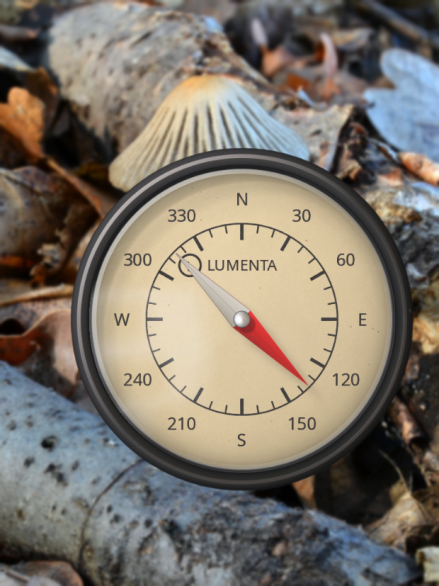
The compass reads 135 °
